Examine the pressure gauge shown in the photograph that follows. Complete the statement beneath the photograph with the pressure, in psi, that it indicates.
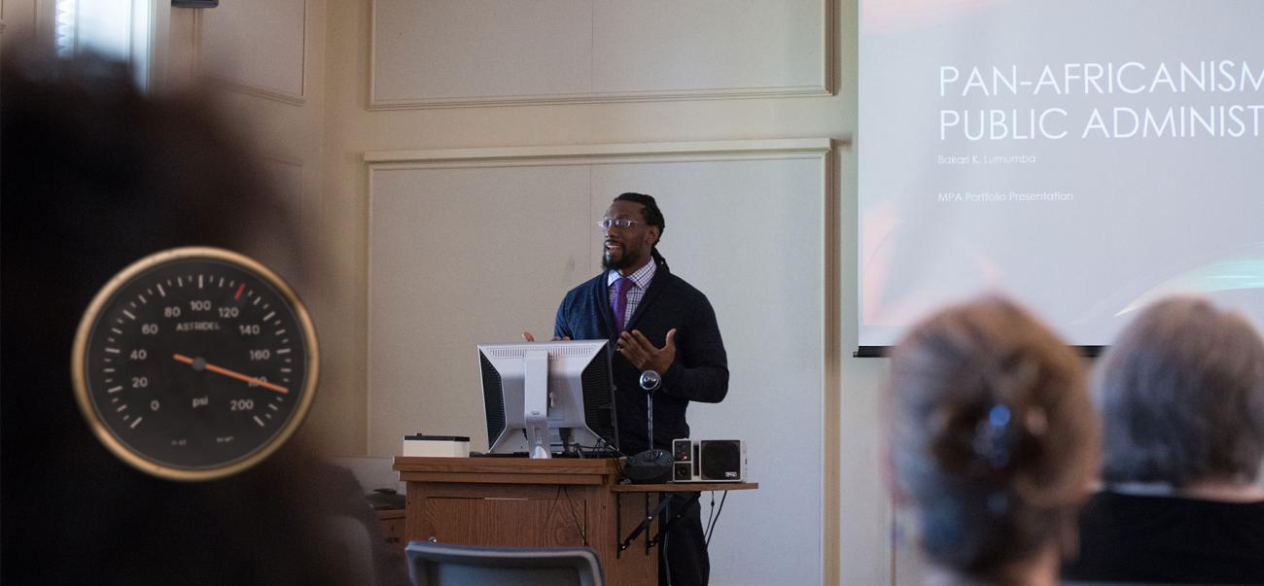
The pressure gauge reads 180 psi
